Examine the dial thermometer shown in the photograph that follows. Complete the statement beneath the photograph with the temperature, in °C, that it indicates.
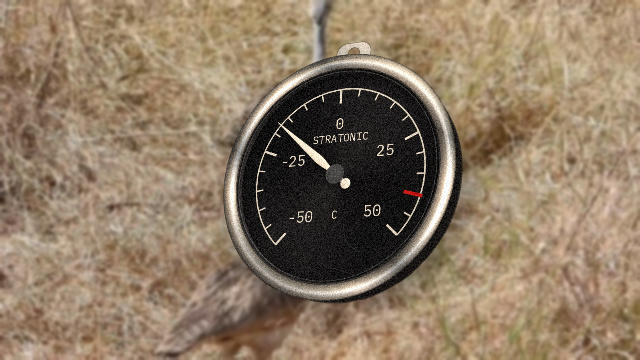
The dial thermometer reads -17.5 °C
